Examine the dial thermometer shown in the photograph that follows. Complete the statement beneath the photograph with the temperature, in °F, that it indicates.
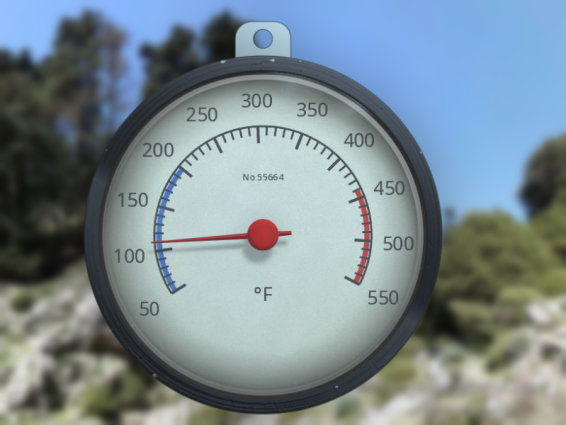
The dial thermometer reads 110 °F
